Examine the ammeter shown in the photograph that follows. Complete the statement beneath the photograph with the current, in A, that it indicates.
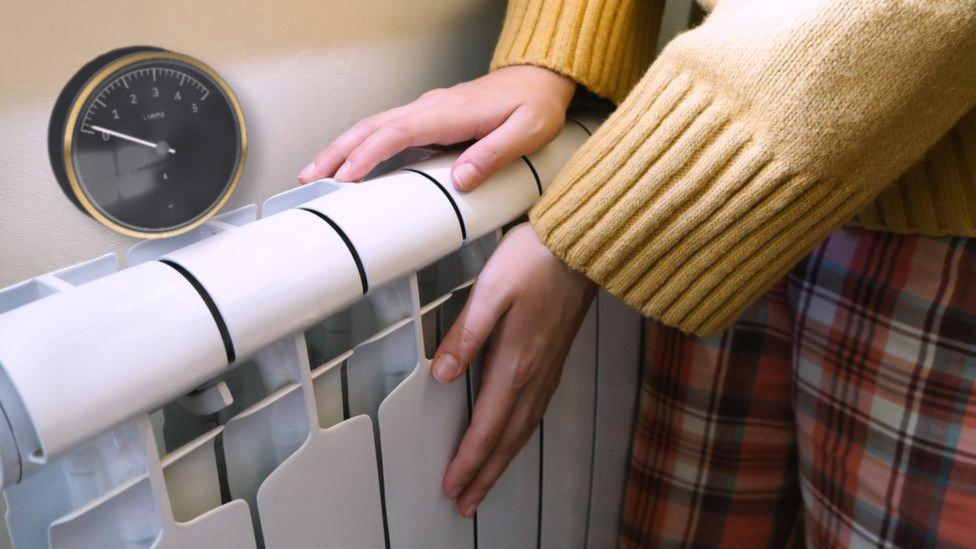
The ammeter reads 0.2 A
